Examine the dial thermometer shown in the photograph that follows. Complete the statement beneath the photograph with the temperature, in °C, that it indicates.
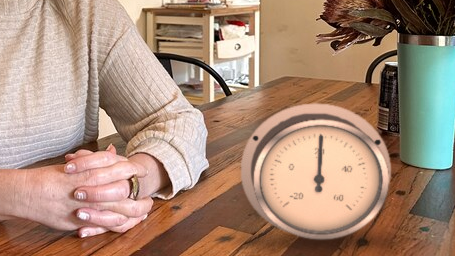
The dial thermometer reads 20 °C
